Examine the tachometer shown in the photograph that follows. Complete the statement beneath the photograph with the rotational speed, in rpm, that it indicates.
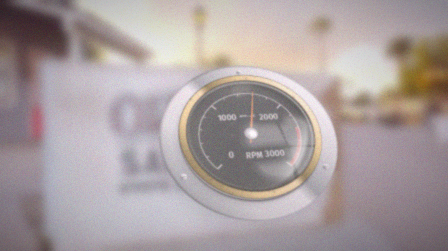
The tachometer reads 1600 rpm
